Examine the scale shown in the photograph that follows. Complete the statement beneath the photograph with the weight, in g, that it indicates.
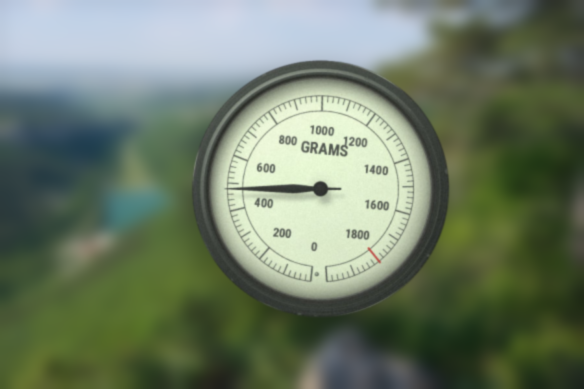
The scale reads 480 g
